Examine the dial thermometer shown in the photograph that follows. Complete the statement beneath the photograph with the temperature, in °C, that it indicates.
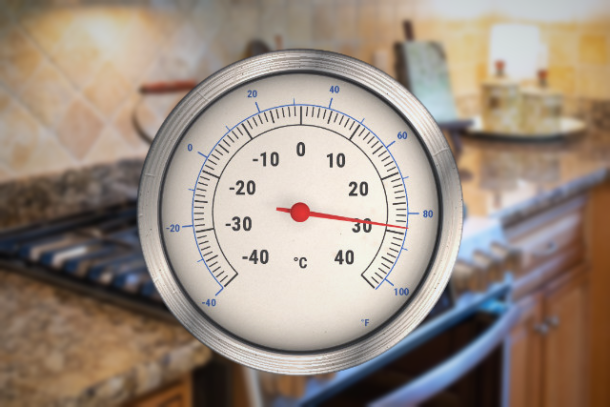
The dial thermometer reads 29 °C
